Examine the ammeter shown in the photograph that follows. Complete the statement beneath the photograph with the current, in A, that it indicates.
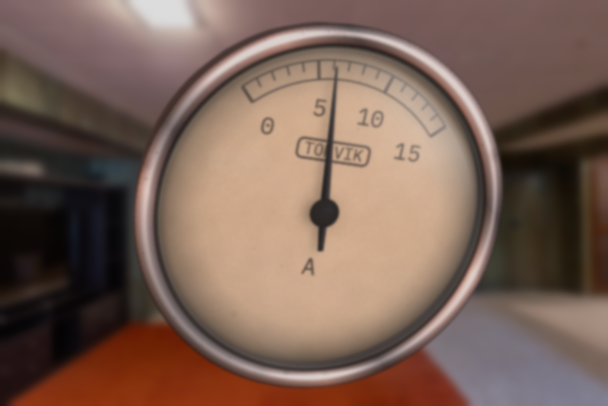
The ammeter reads 6 A
